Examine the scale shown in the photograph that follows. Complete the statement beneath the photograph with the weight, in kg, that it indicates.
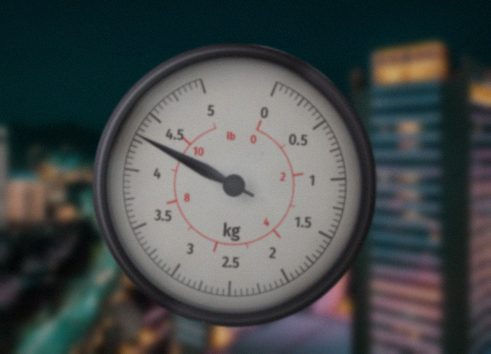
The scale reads 4.3 kg
